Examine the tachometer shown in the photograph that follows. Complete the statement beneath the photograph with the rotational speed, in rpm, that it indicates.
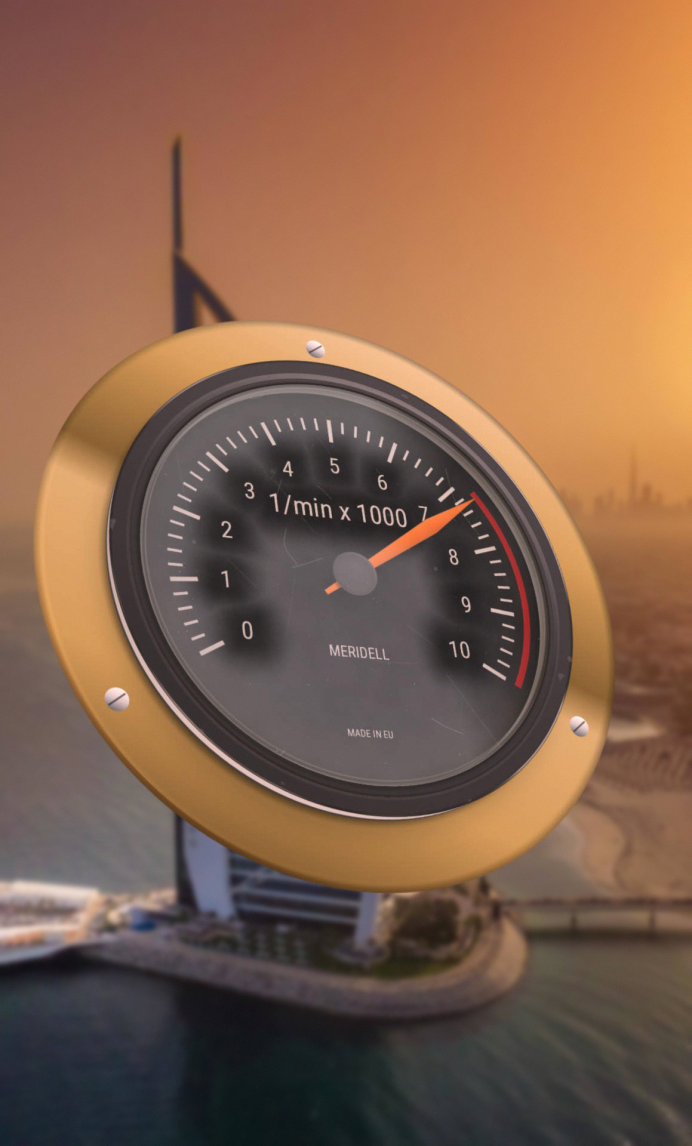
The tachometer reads 7300 rpm
